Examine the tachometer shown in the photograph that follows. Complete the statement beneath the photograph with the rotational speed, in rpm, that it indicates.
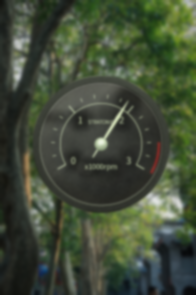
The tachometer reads 1900 rpm
